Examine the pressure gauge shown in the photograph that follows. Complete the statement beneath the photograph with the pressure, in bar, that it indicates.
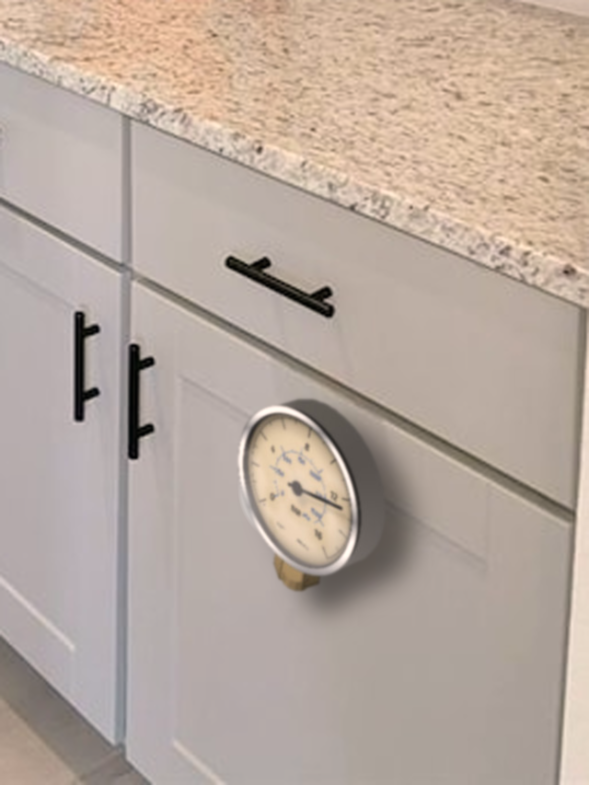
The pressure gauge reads 12.5 bar
